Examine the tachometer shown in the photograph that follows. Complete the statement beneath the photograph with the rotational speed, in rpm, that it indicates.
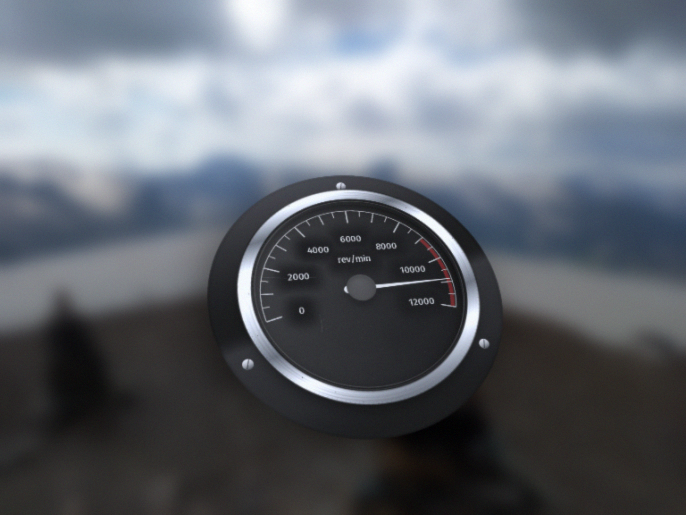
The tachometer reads 11000 rpm
